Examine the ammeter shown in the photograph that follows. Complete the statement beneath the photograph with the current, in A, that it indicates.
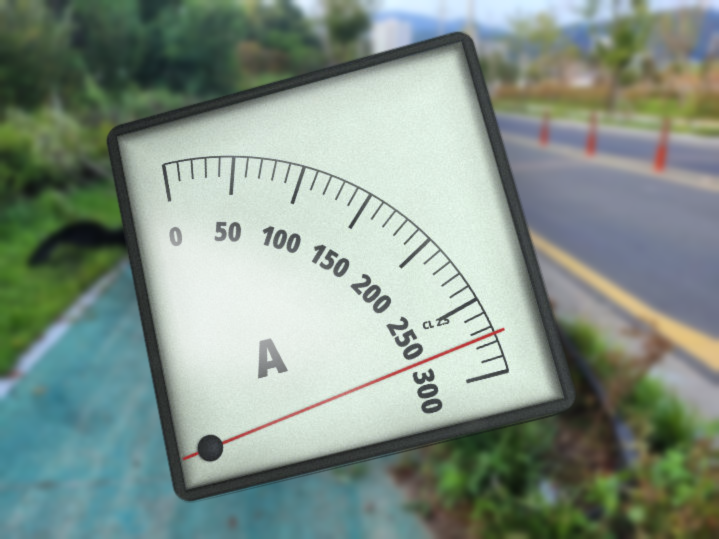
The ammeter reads 275 A
